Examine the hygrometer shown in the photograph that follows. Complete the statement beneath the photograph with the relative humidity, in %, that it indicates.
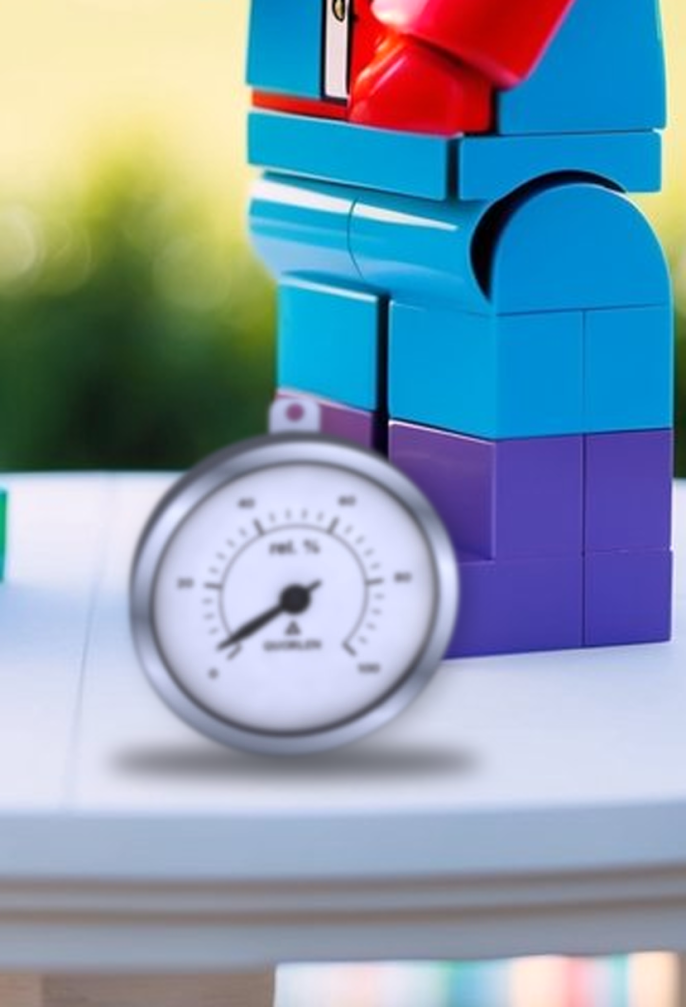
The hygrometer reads 4 %
